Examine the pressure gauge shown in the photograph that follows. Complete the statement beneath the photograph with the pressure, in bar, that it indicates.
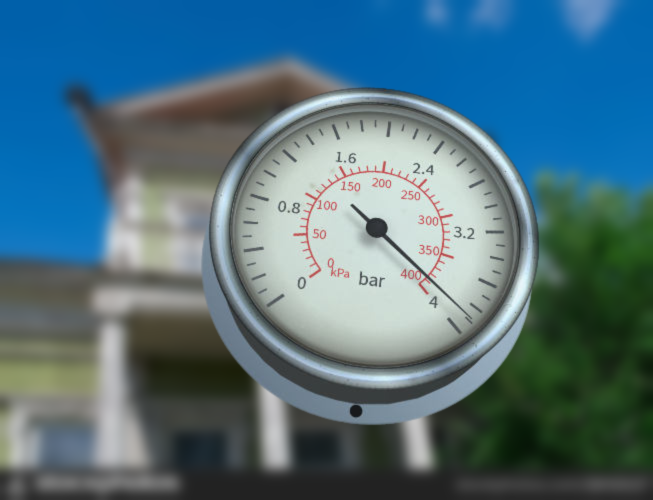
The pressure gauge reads 3.9 bar
